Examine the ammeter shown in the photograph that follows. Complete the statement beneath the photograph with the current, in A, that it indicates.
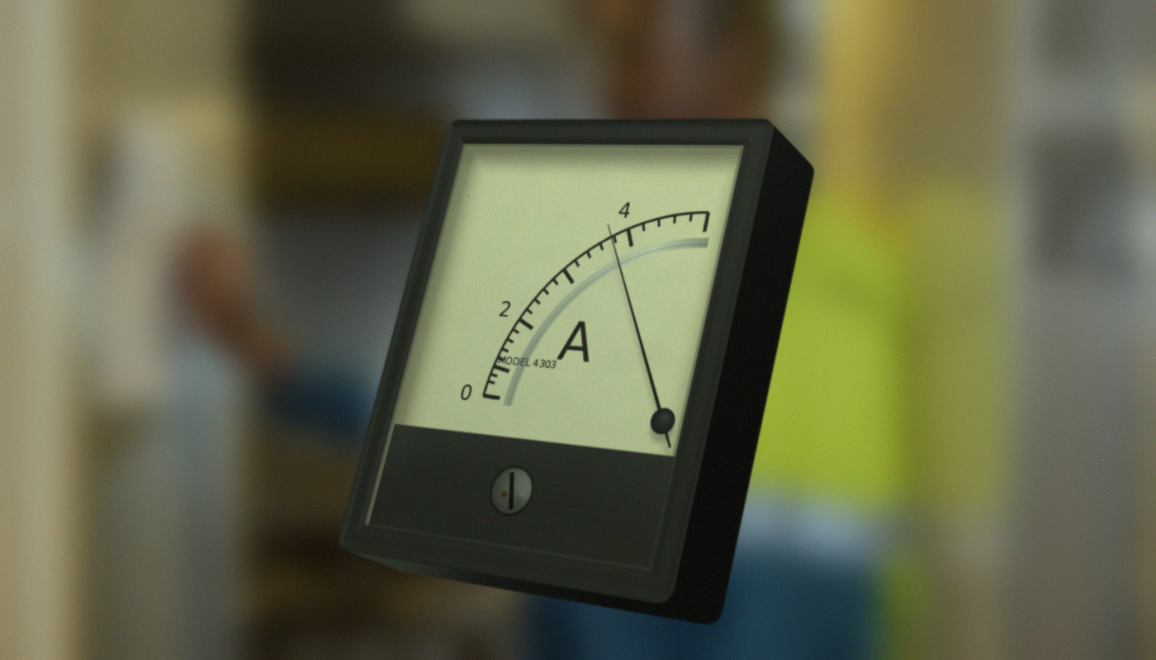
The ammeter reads 3.8 A
